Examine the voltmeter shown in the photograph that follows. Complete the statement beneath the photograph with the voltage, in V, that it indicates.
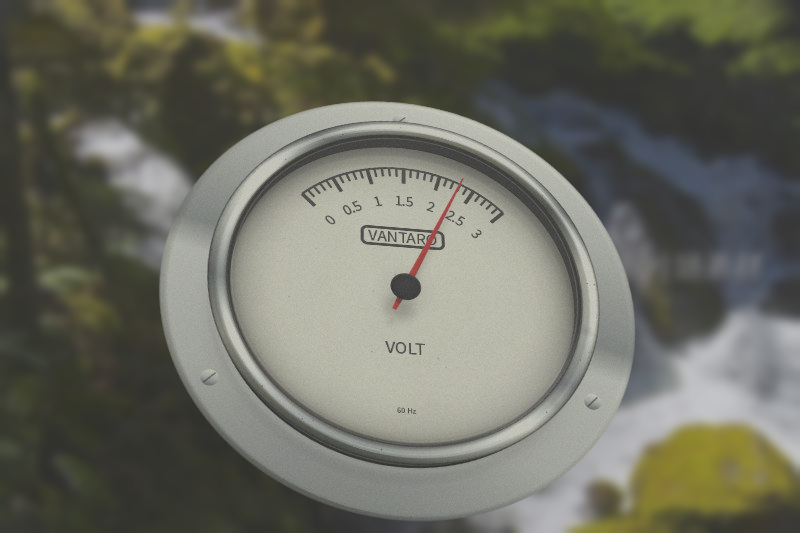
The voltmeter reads 2.3 V
